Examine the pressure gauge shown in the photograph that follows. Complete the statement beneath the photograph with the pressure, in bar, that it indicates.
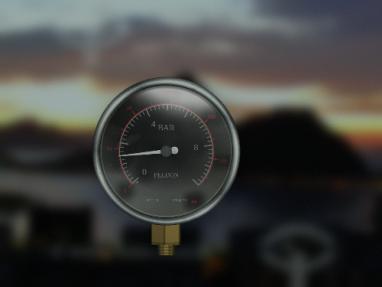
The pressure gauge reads 1.4 bar
